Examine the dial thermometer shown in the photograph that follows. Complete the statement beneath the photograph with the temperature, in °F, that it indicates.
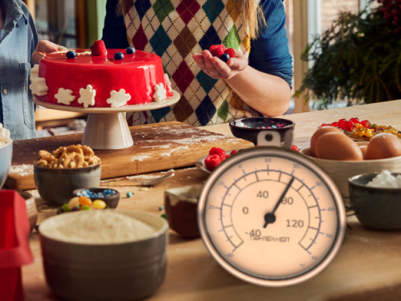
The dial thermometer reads 70 °F
